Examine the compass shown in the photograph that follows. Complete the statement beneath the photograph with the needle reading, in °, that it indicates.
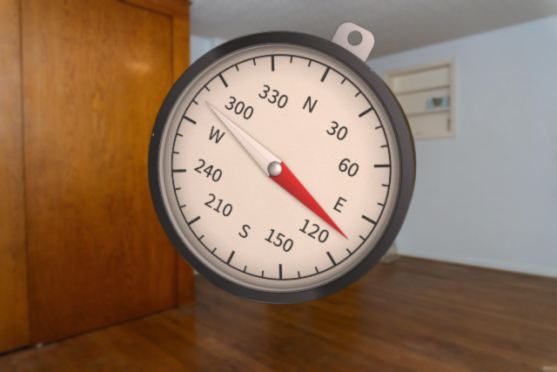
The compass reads 105 °
